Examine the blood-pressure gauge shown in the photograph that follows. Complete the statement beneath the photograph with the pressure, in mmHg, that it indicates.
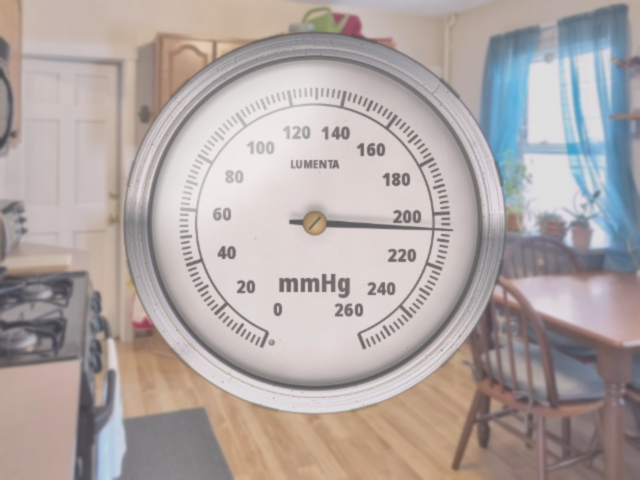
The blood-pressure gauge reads 206 mmHg
